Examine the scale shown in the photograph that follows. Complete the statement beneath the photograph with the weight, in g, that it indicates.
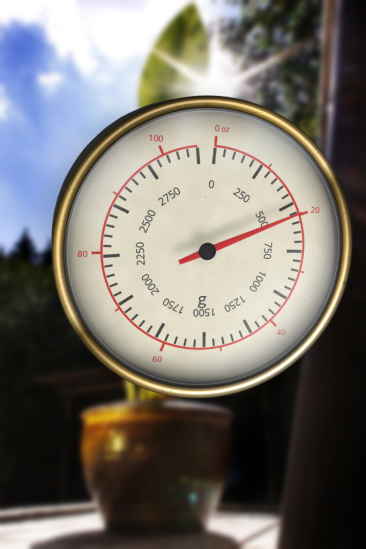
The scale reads 550 g
